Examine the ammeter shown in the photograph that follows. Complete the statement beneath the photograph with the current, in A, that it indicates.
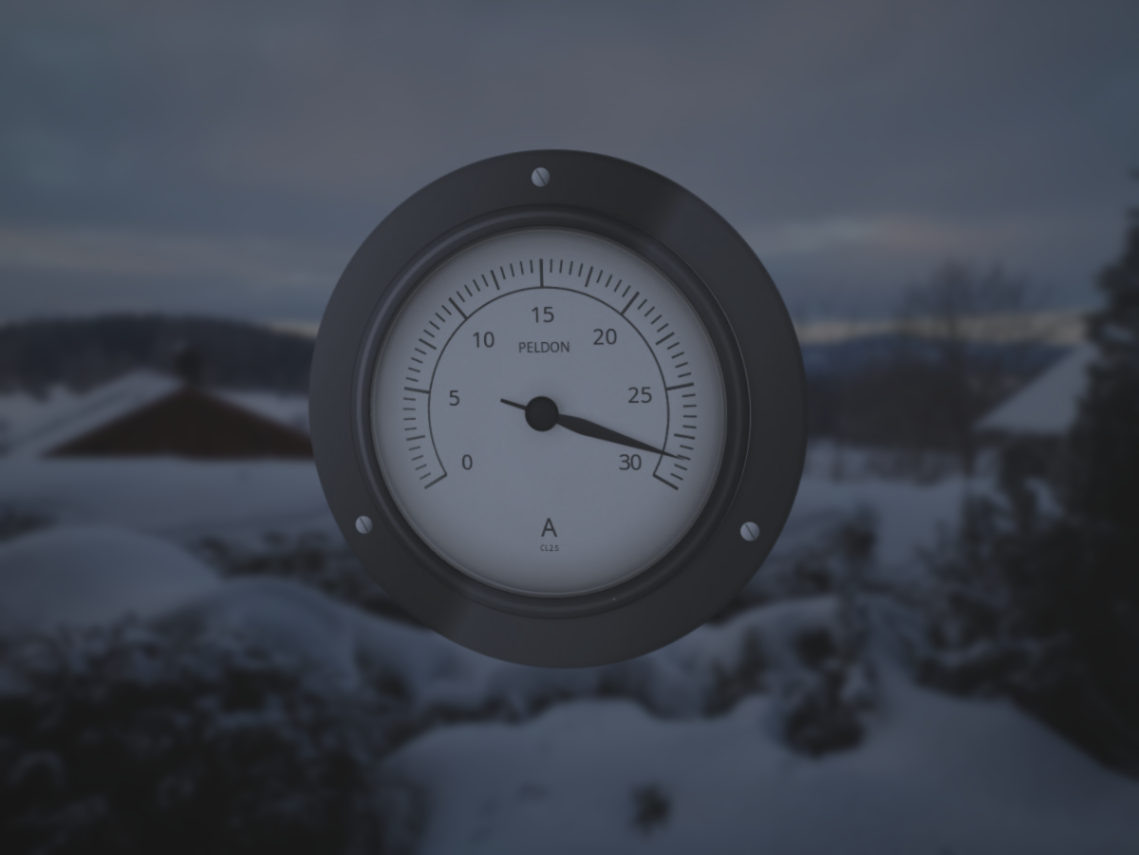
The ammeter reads 28.5 A
